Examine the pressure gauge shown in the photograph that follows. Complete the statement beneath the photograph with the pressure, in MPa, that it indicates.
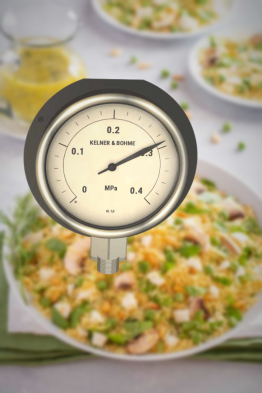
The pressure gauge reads 0.29 MPa
